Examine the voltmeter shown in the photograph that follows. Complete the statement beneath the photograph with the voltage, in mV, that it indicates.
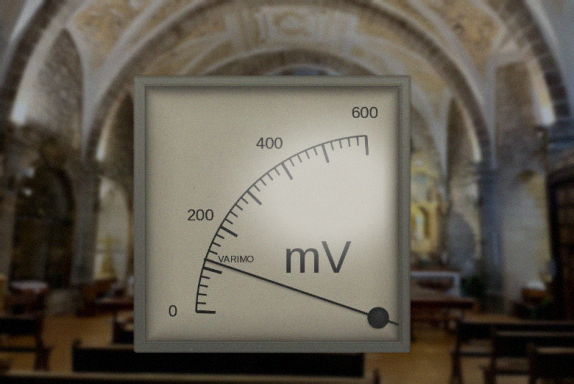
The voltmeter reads 120 mV
